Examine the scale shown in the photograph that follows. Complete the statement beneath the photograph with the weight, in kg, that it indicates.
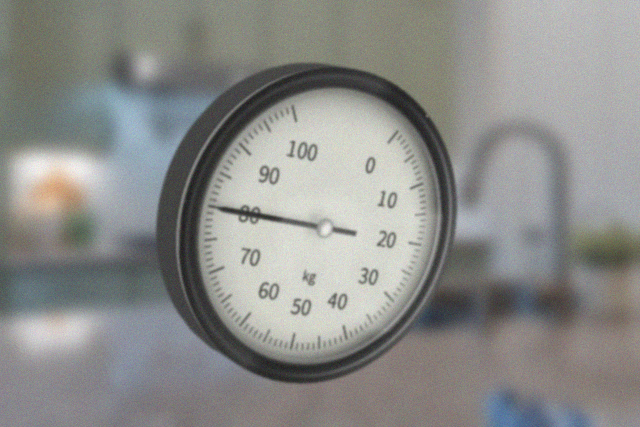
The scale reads 80 kg
